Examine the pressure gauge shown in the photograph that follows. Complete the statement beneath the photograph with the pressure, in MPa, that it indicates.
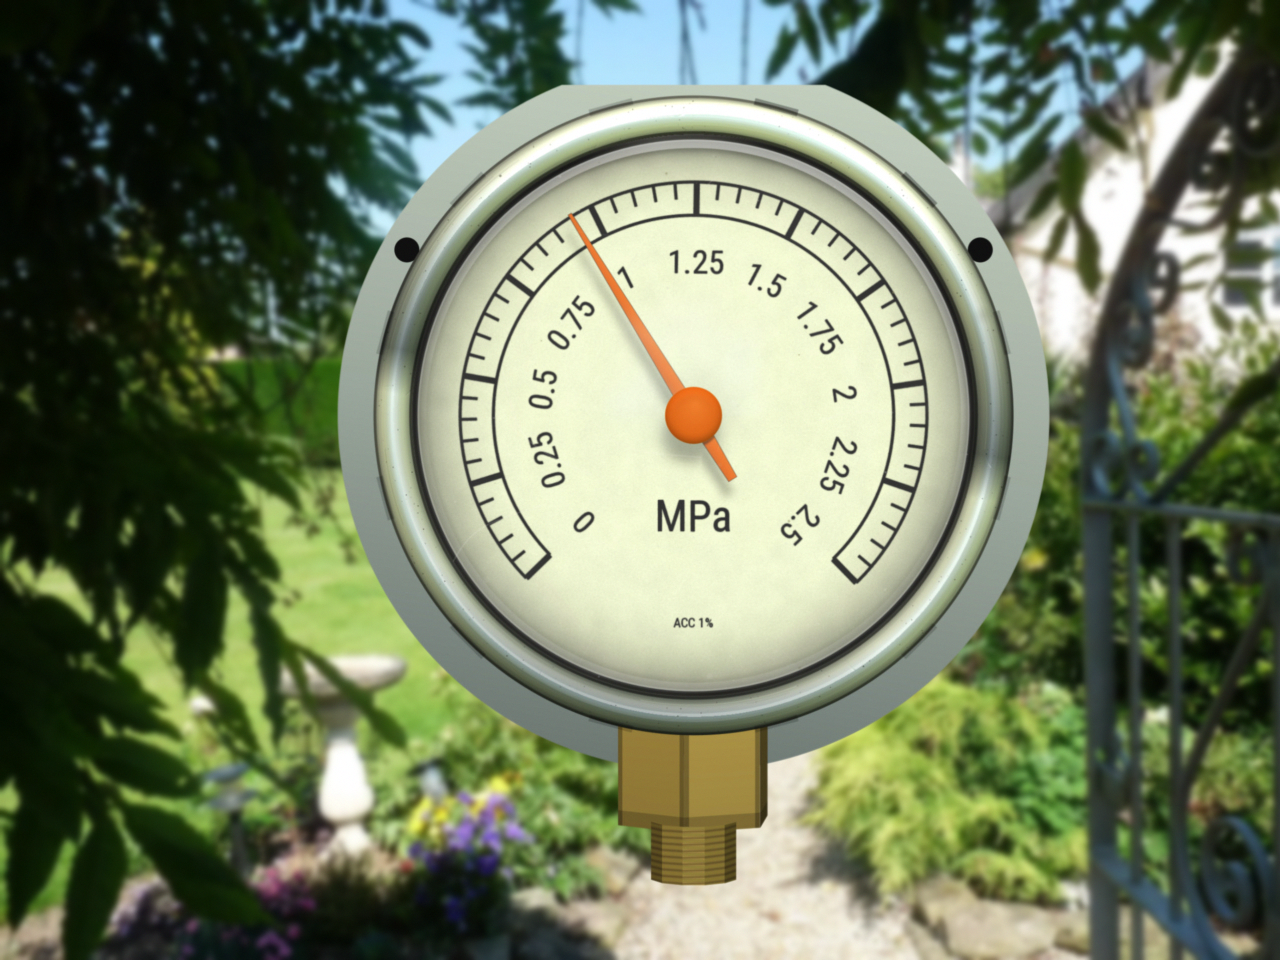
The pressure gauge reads 0.95 MPa
